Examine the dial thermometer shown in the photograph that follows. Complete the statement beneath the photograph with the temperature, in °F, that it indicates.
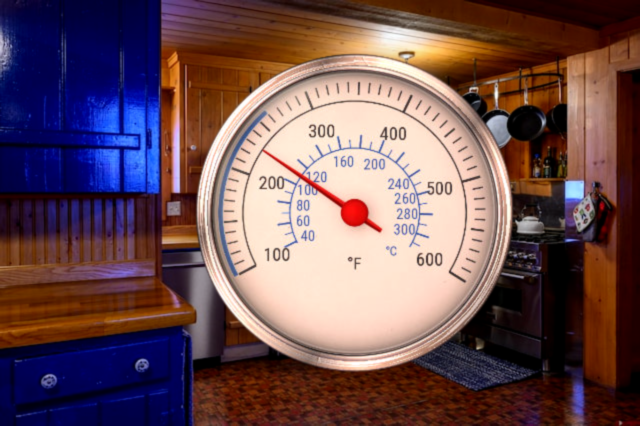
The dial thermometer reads 230 °F
